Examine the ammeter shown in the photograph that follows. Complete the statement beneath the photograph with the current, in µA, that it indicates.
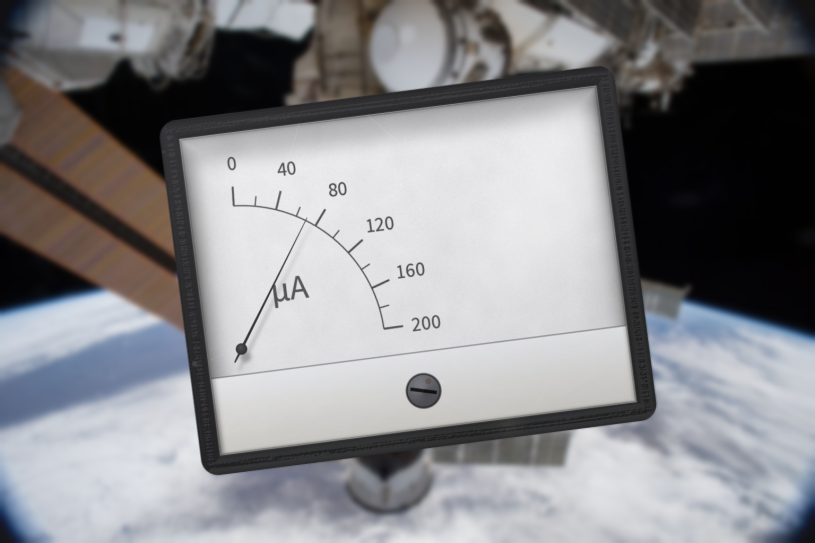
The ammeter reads 70 µA
